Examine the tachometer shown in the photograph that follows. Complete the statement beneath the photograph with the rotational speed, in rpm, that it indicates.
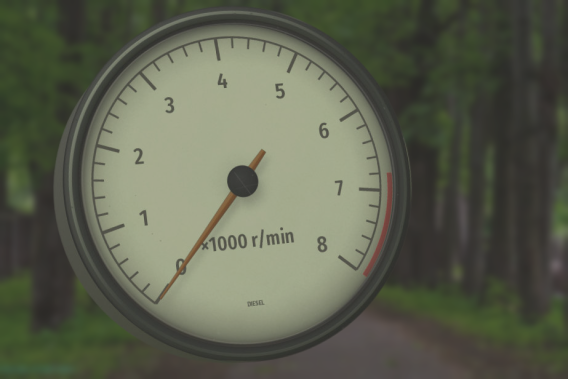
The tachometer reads 0 rpm
